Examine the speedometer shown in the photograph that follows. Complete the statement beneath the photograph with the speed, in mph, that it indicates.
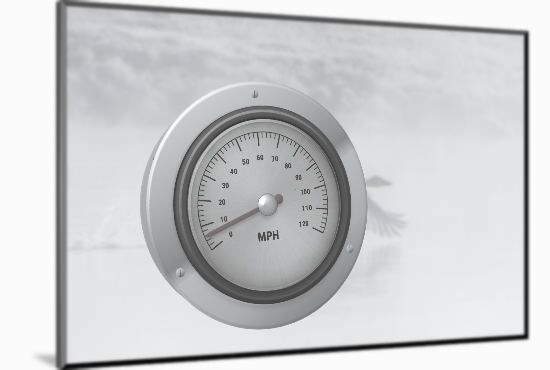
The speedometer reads 6 mph
